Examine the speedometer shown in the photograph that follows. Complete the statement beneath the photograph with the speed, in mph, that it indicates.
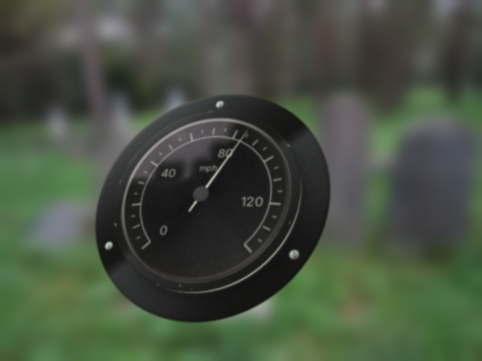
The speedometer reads 85 mph
